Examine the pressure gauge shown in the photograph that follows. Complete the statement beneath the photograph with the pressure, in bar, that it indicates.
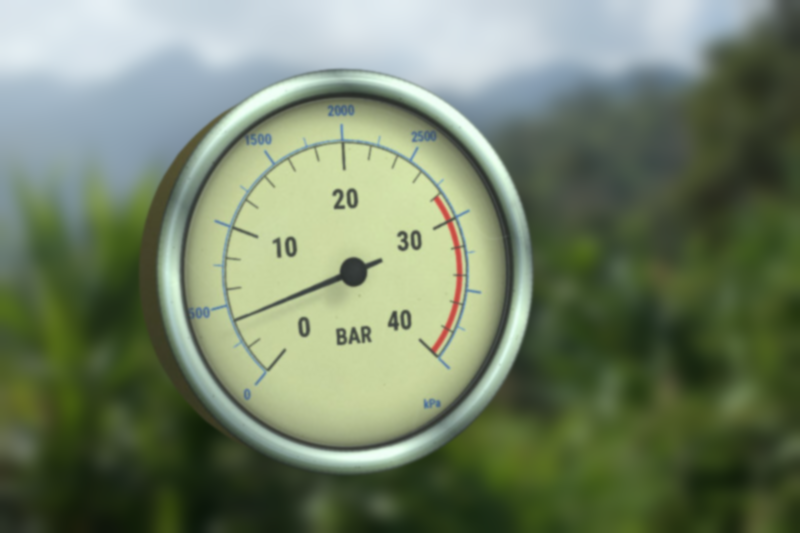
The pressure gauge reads 4 bar
